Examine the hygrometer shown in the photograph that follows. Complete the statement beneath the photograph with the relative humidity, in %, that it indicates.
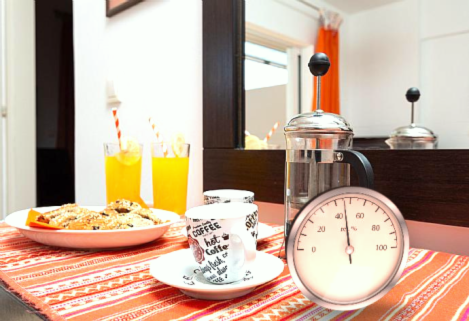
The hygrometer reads 45 %
